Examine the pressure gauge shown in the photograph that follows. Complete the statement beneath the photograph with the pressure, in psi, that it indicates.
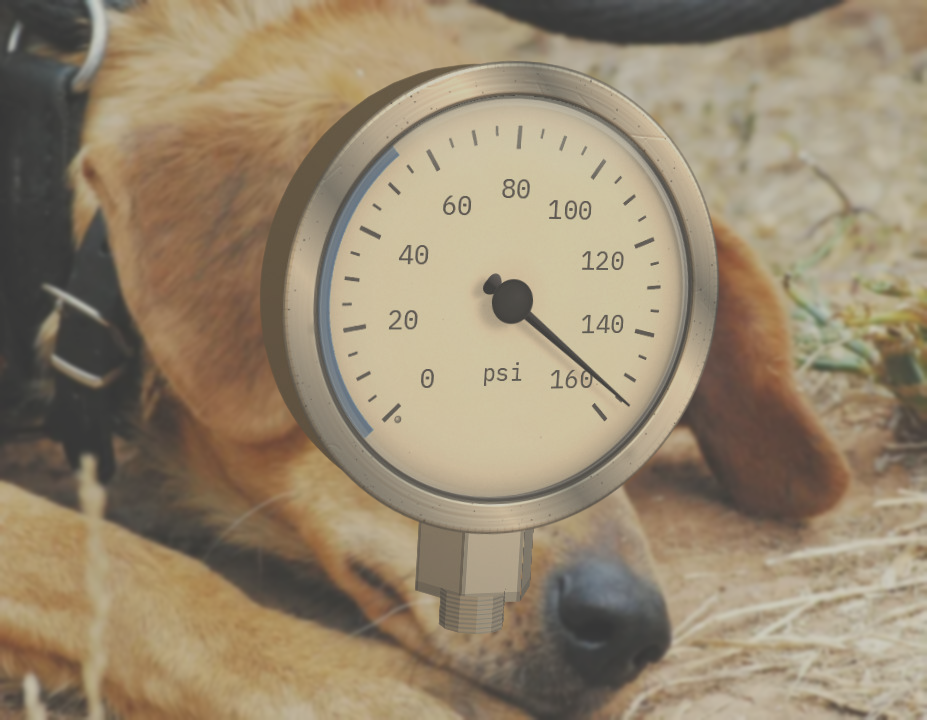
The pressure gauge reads 155 psi
